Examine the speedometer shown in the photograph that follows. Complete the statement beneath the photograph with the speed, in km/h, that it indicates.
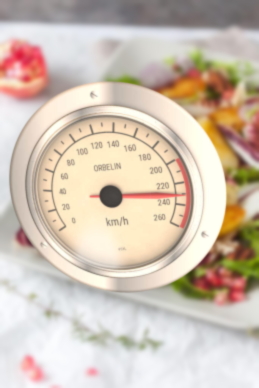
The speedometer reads 230 km/h
